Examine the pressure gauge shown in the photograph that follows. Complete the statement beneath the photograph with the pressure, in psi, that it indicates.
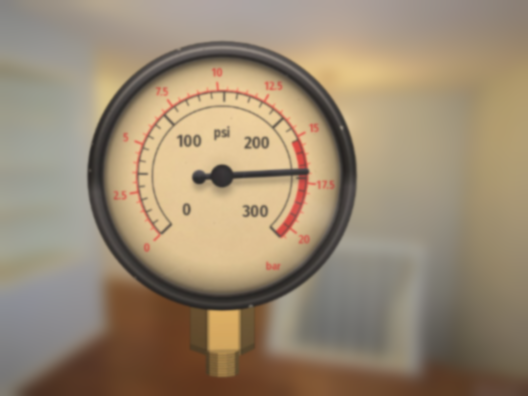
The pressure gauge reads 245 psi
